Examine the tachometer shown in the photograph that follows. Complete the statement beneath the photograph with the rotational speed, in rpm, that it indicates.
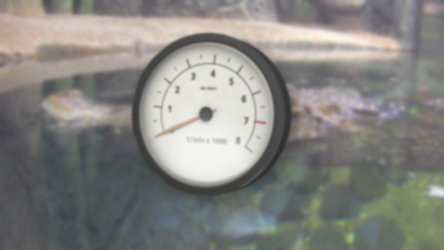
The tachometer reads 0 rpm
